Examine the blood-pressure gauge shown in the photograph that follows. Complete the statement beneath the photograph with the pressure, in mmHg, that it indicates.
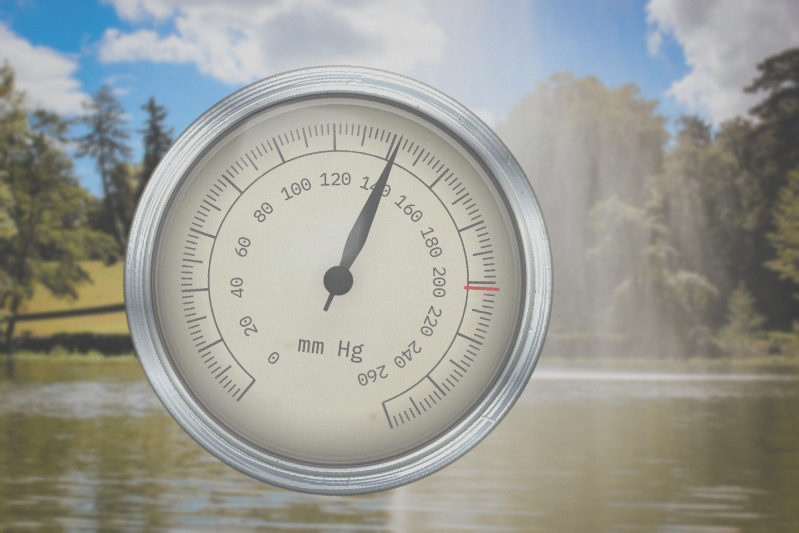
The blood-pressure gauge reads 142 mmHg
